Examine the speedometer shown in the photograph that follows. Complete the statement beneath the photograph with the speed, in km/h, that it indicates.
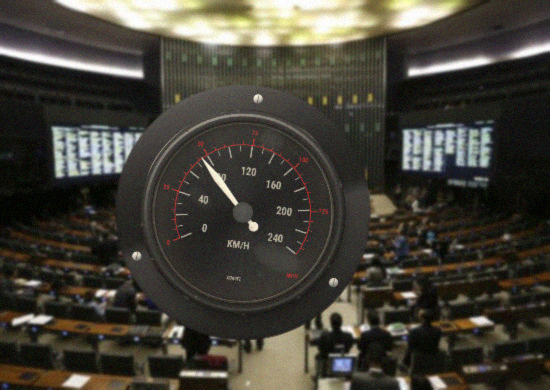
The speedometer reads 75 km/h
